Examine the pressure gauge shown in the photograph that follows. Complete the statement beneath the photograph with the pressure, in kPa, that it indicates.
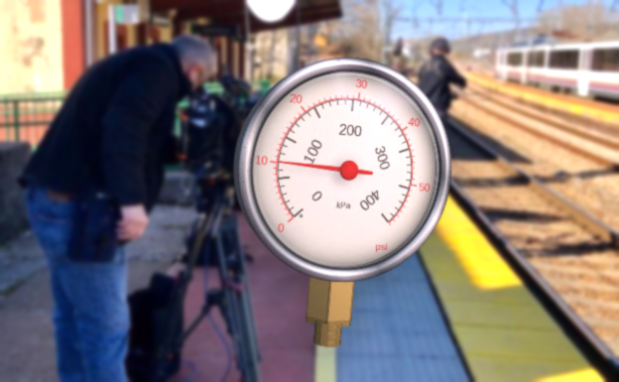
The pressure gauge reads 70 kPa
